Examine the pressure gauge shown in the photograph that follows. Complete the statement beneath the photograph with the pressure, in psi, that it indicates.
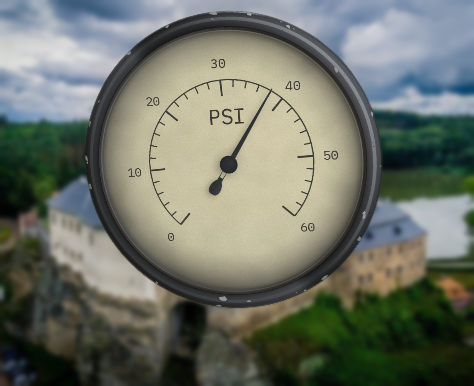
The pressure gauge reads 38 psi
